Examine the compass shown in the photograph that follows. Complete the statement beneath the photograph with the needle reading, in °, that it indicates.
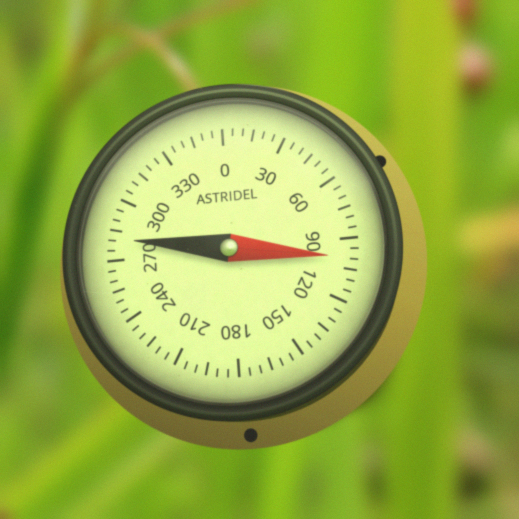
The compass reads 100 °
